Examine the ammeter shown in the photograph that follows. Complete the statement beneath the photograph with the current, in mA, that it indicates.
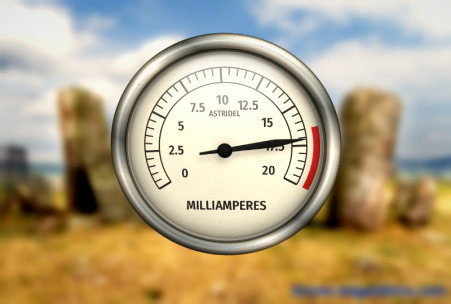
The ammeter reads 17 mA
